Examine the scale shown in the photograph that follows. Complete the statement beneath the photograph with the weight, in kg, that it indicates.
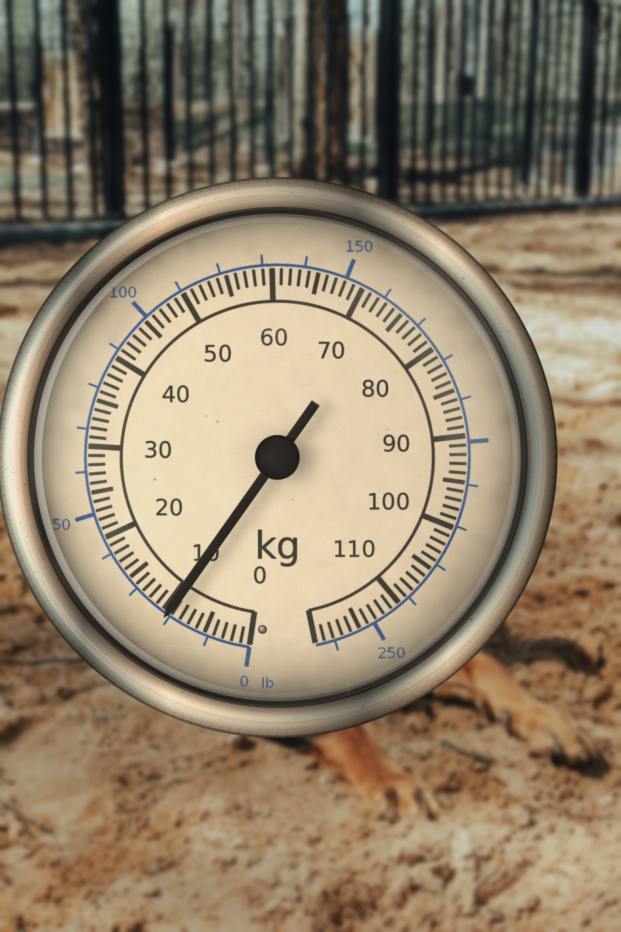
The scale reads 9.5 kg
